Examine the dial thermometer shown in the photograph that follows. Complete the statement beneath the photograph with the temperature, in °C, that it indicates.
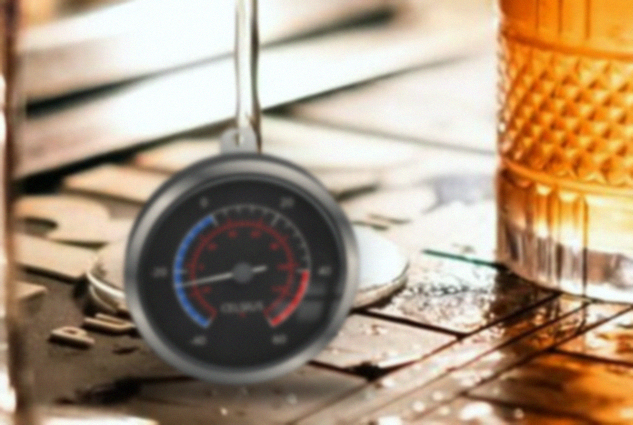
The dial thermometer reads -24 °C
